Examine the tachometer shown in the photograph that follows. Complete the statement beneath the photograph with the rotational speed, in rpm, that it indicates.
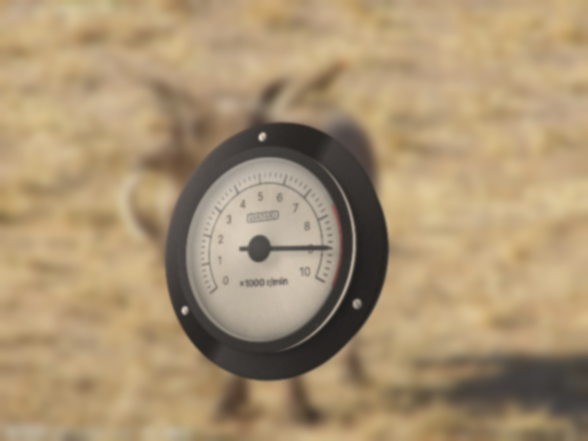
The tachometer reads 9000 rpm
